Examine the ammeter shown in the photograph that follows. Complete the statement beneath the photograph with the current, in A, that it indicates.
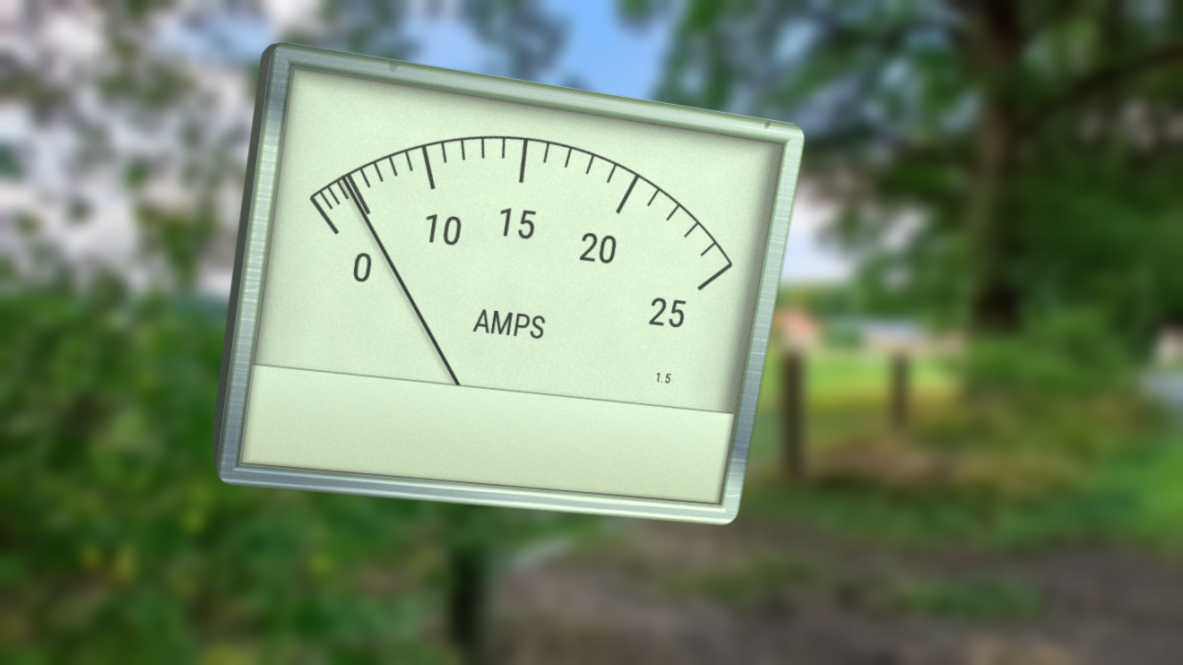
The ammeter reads 4.5 A
